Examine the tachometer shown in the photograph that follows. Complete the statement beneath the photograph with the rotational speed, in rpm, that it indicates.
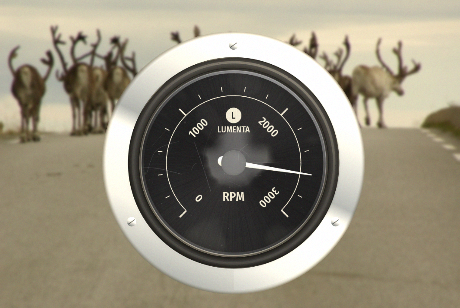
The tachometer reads 2600 rpm
